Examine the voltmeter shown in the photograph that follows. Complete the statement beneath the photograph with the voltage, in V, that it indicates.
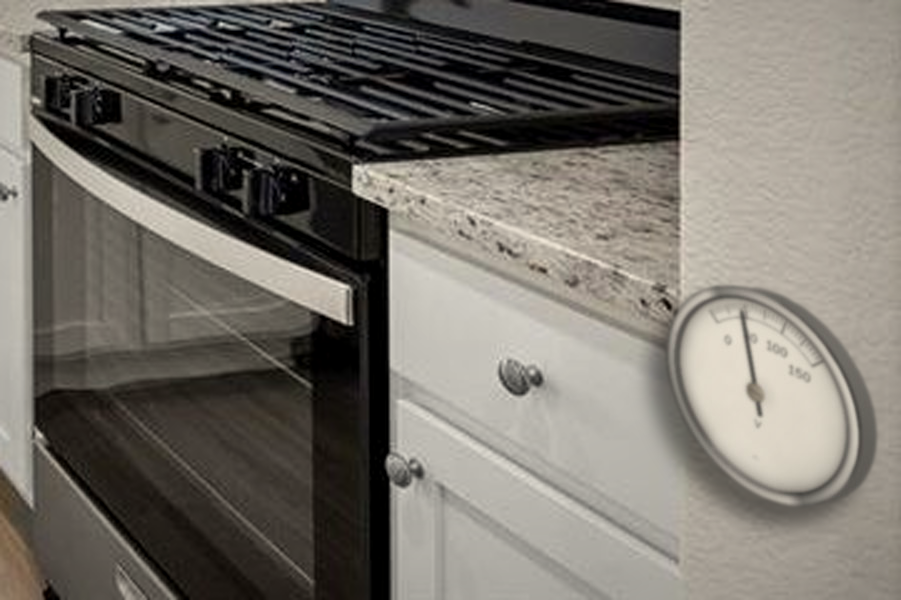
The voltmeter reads 50 V
